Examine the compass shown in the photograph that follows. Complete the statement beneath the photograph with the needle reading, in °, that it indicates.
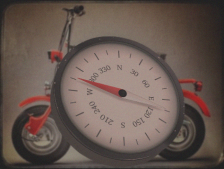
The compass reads 285 °
